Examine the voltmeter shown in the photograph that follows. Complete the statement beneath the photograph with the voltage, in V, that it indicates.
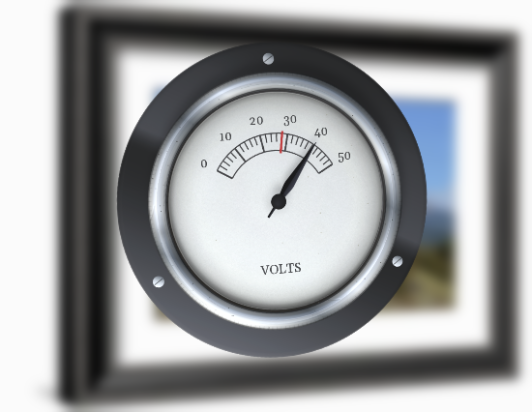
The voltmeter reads 40 V
